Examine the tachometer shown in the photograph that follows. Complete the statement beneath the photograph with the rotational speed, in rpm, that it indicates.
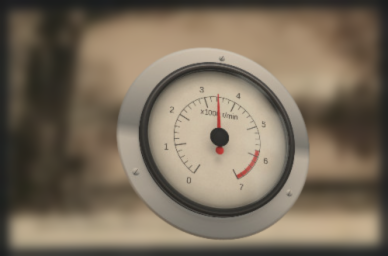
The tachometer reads 3400 rpm
